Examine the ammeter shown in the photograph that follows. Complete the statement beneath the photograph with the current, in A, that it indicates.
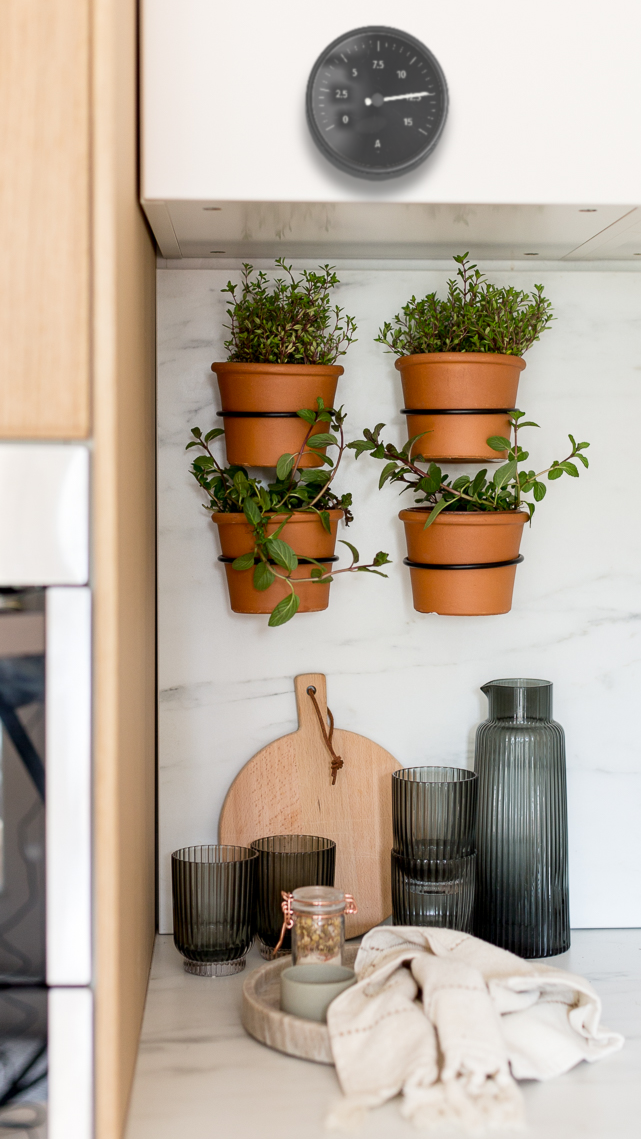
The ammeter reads 12.5 A
